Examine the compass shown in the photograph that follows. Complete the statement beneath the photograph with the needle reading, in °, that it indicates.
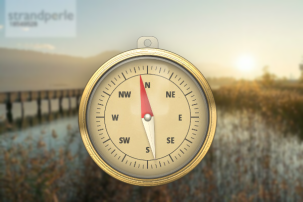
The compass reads 350 °
